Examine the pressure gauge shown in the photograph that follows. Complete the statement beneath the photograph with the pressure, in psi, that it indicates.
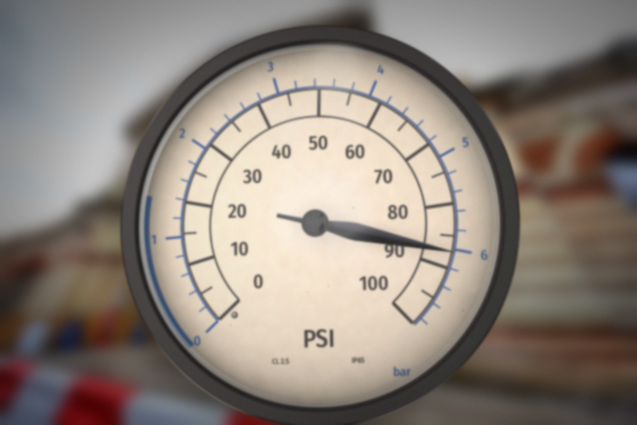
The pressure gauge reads 87.5 psi
